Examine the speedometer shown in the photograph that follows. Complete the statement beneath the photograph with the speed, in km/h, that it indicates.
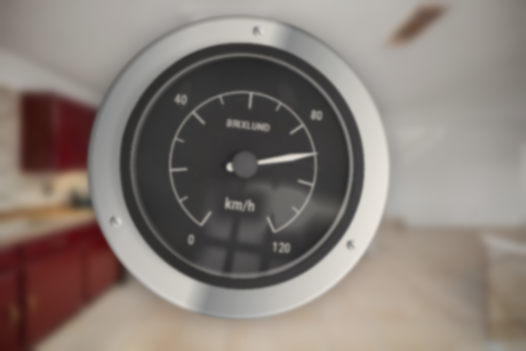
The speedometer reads 90 km/h
